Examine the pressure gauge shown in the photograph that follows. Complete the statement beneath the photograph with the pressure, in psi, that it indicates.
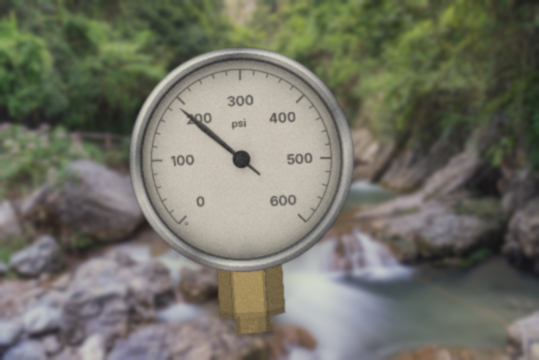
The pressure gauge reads 190 psi
